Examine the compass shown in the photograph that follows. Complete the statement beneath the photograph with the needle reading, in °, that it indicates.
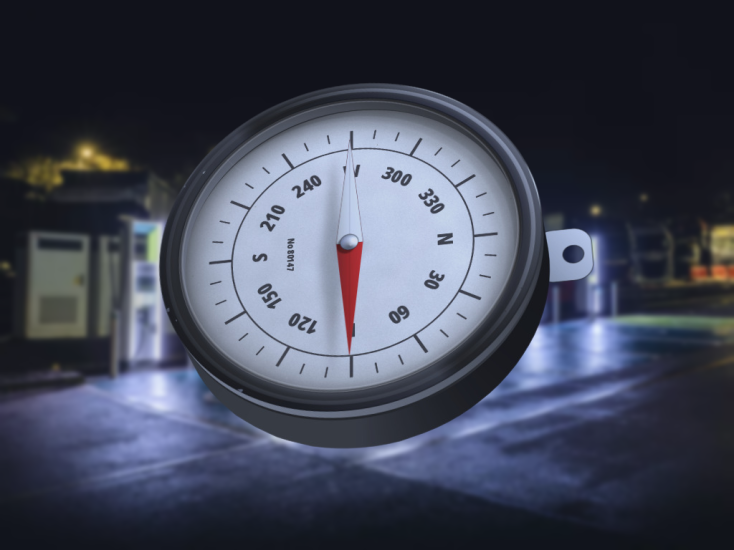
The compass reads 90 °
